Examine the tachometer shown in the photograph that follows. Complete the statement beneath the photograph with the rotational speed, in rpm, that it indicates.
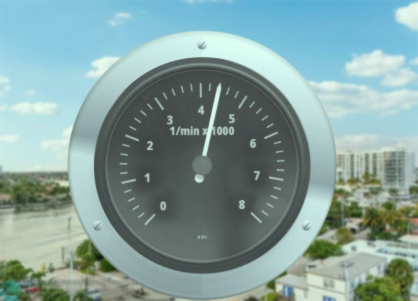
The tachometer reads 4400 rpm
